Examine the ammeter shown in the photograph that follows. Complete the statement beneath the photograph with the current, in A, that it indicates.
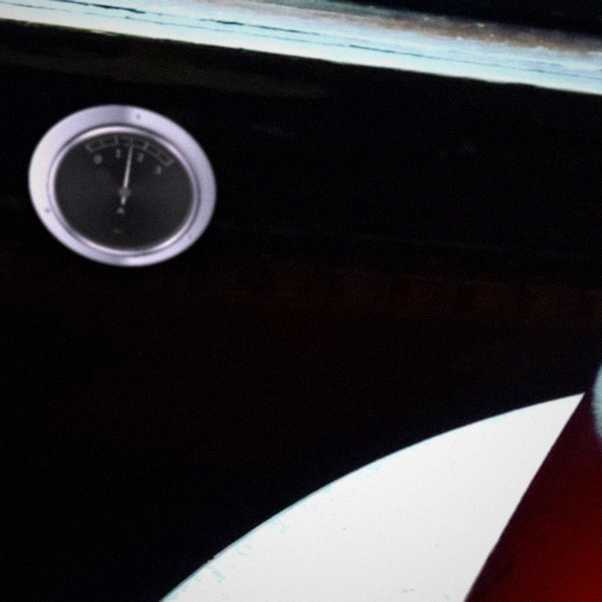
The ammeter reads 1.5 A
